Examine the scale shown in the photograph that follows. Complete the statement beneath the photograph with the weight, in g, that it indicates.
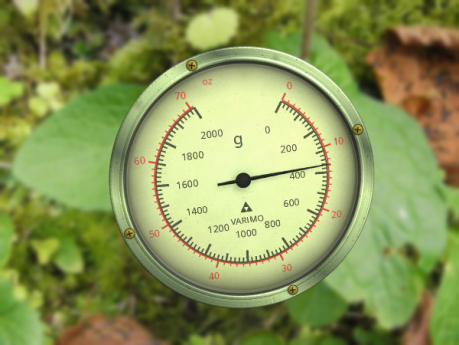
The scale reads 360 g
